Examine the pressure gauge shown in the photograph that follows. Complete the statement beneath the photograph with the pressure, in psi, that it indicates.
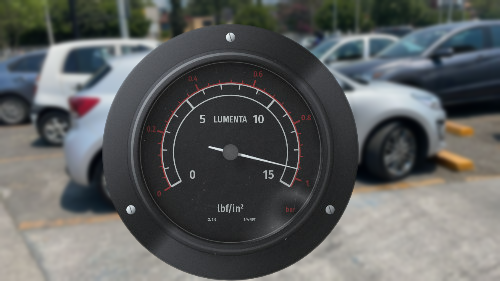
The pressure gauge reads 14 psi
